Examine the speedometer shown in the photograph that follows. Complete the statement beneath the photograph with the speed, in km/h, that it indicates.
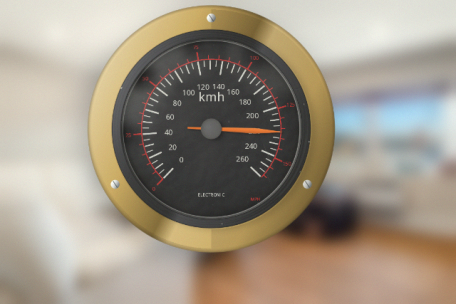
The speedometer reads 220 km/h
